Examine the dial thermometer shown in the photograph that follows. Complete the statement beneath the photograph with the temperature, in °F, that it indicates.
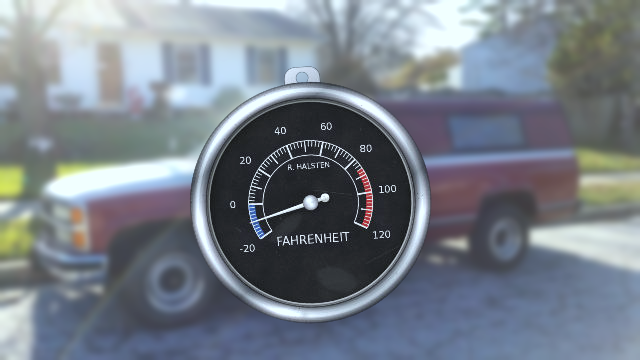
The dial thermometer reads -10 °F
